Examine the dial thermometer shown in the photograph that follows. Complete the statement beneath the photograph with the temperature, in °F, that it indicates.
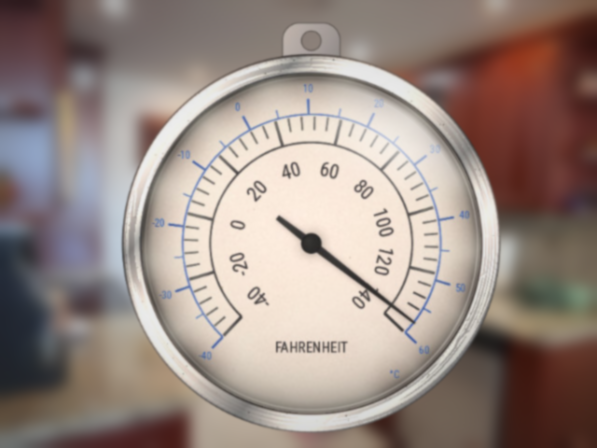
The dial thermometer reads 136 °F
